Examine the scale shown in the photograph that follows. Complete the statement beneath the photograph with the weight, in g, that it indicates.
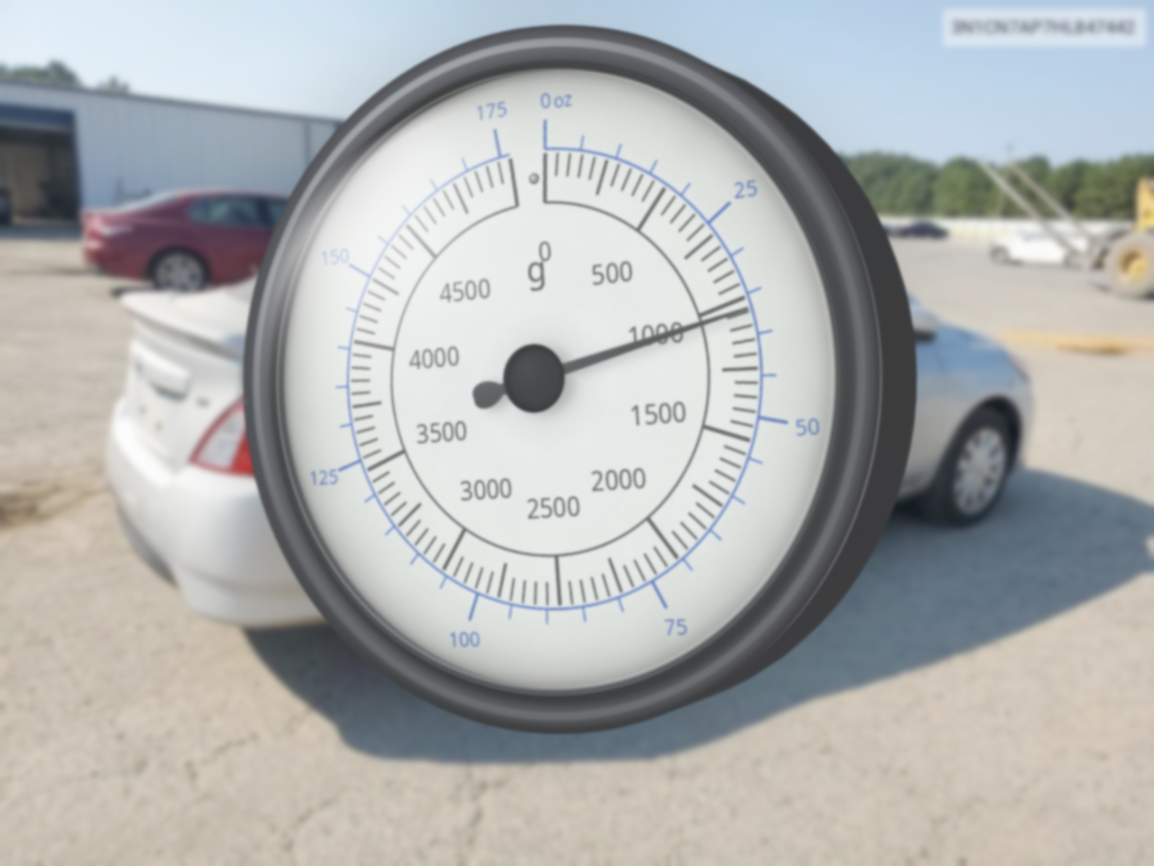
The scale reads 1050 g
